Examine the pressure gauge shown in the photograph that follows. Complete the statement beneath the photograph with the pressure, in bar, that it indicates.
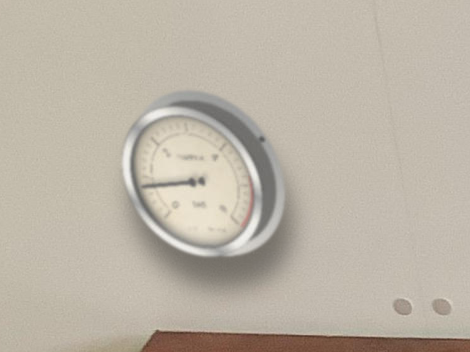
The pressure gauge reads 0.8 bar
